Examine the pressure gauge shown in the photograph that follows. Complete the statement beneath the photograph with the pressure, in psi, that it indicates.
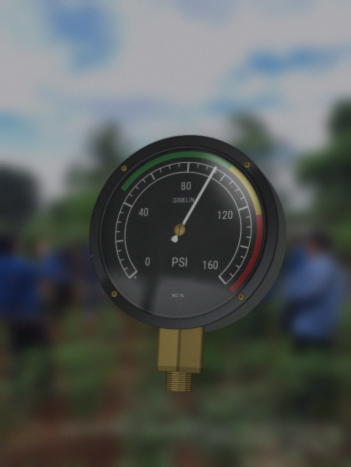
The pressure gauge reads 95 psi
